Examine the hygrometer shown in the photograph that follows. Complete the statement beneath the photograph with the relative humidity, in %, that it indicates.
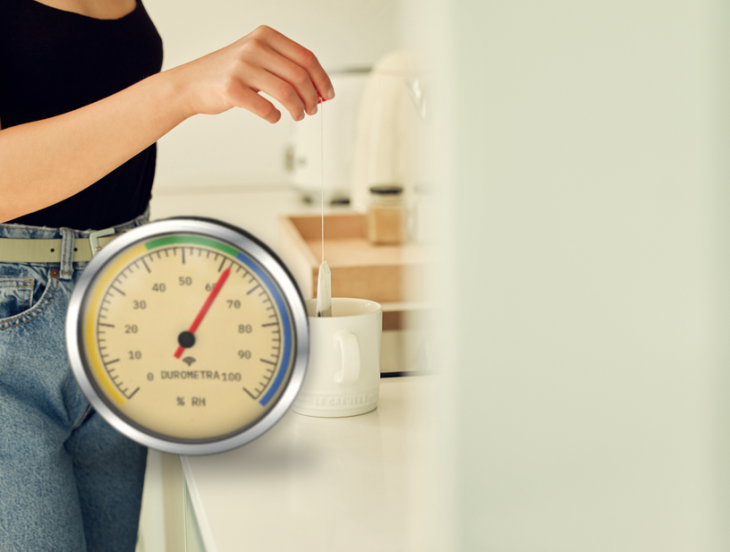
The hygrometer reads 62 %
